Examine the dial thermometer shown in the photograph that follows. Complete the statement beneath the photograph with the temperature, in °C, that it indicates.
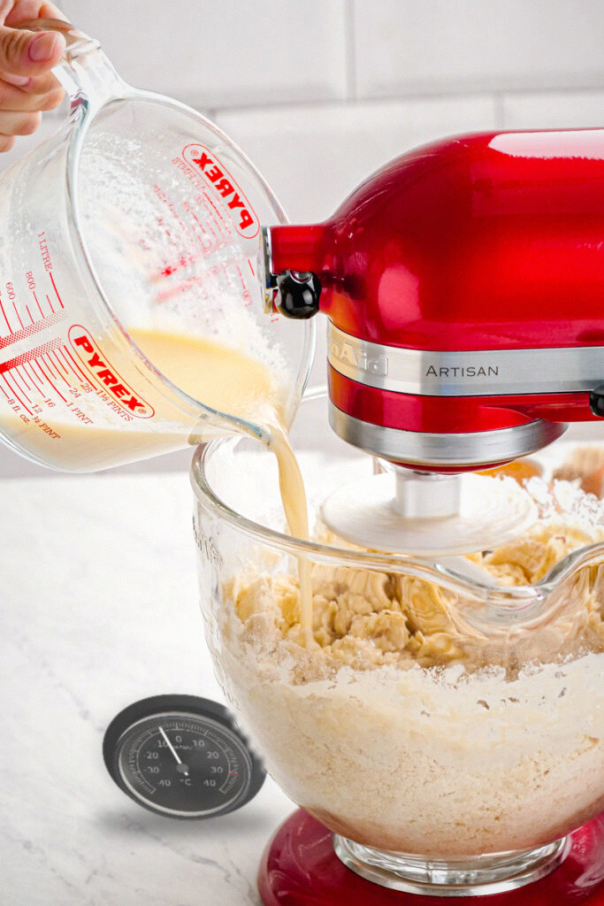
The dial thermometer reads -5 °C
